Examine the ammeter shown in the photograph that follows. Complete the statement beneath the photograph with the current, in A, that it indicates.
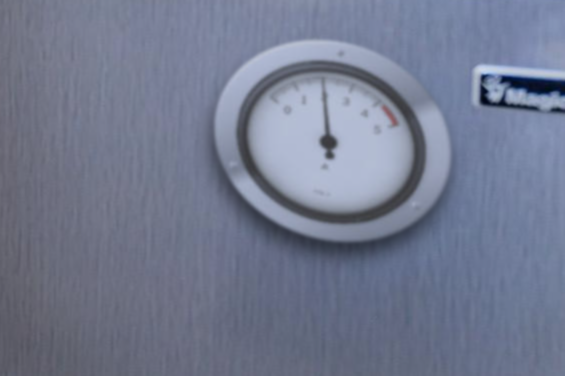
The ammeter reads 2 A
